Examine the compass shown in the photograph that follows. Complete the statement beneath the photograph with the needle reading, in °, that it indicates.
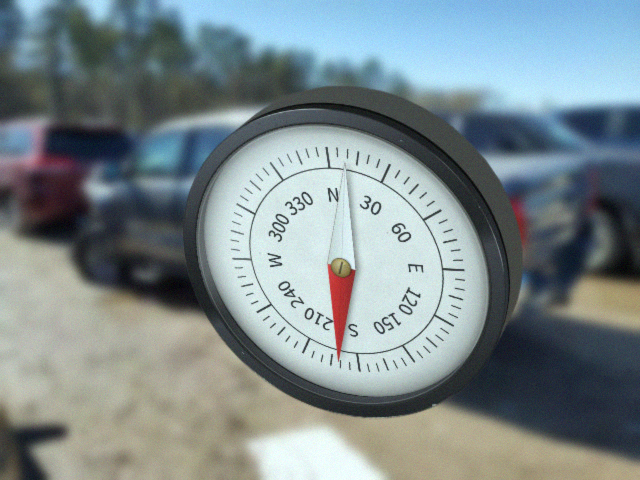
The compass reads 190 °
